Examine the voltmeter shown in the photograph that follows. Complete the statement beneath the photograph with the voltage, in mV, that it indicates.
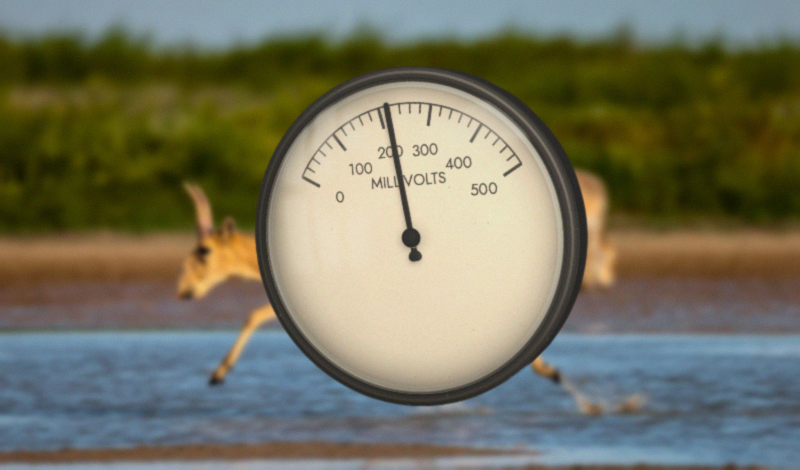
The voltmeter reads 220 mV
